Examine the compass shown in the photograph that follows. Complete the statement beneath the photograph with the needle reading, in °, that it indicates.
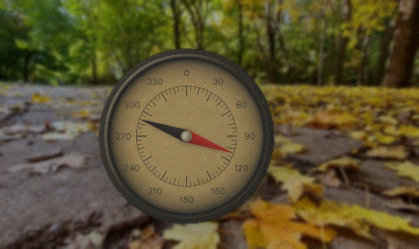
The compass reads 110 °
